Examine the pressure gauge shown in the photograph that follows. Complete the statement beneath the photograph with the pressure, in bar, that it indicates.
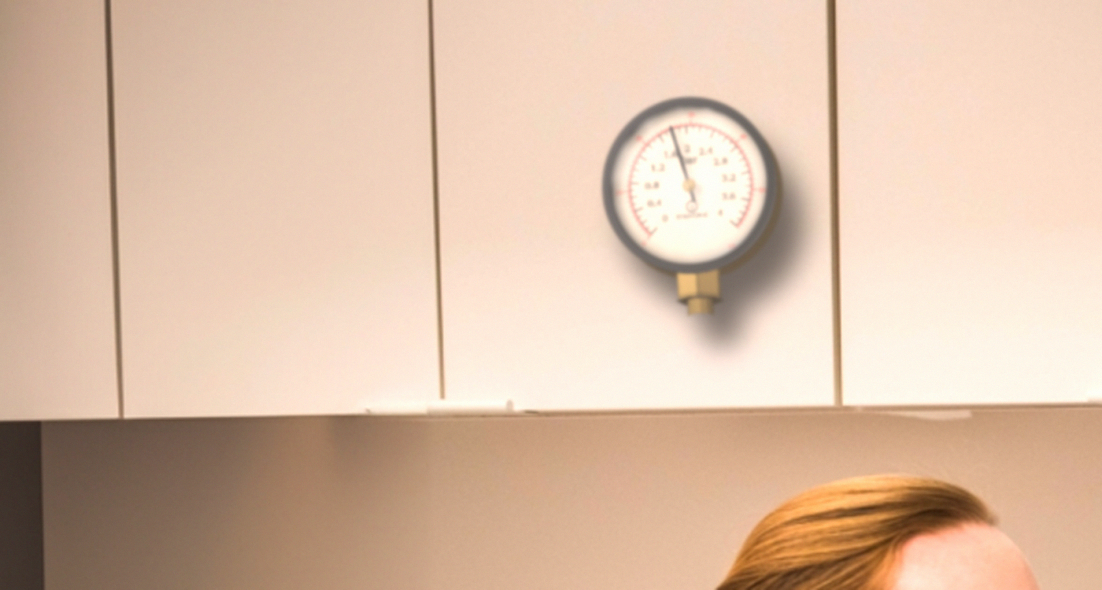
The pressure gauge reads 1.8 bar
